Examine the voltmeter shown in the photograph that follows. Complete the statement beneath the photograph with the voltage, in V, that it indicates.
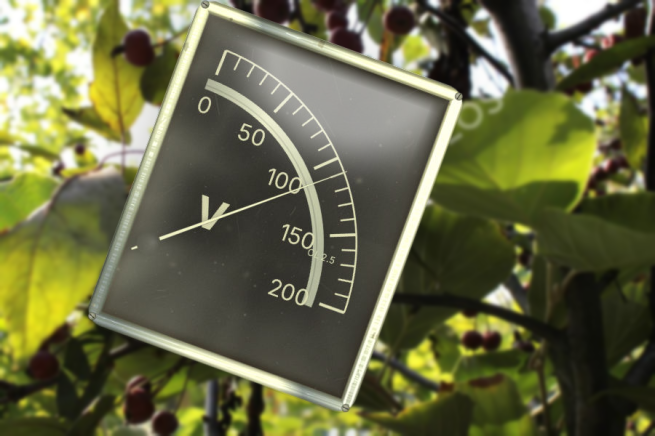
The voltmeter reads 110 V
